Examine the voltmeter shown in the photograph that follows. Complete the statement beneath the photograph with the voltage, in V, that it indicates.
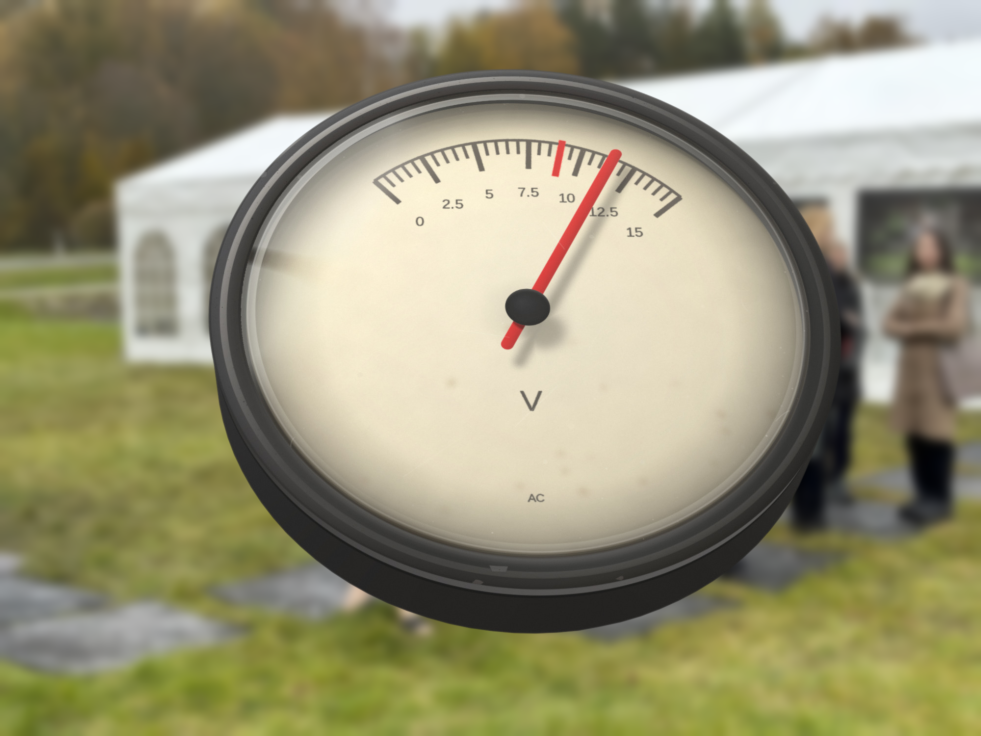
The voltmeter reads 11.5 V
